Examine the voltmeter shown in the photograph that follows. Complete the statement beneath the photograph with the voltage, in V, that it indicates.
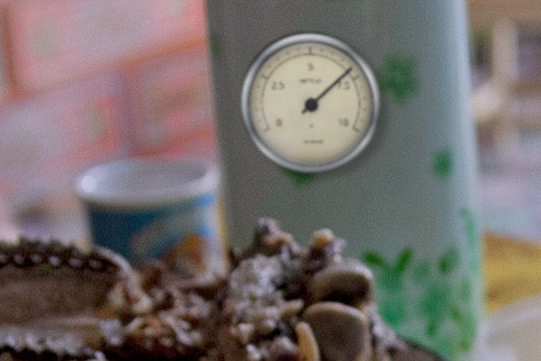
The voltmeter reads 7 V
